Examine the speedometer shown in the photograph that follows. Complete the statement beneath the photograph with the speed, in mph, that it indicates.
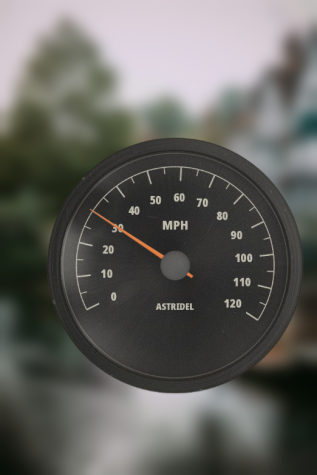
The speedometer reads 30 mph
